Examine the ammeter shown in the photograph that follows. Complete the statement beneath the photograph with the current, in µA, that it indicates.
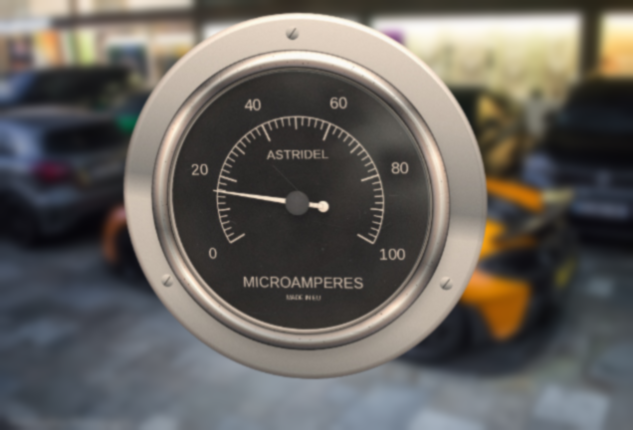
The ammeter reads 16 µA
